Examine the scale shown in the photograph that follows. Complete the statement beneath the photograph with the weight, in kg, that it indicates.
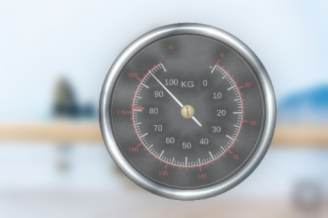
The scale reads 95 kg
